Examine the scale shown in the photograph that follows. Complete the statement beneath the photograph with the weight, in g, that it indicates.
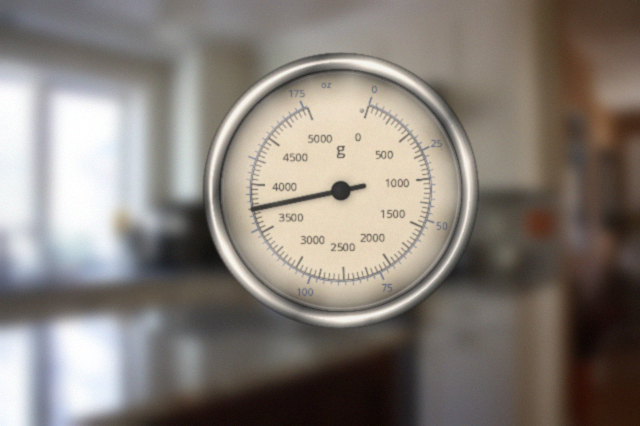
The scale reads 3750 g
